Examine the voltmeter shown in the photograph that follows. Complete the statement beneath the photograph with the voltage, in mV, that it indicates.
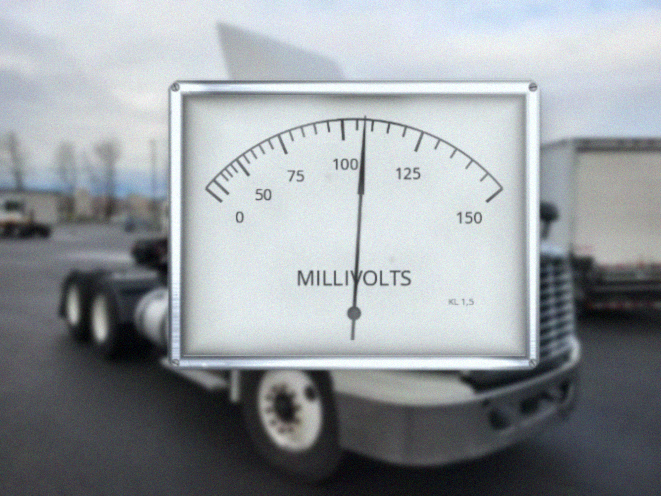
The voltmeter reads 107.5 mV
